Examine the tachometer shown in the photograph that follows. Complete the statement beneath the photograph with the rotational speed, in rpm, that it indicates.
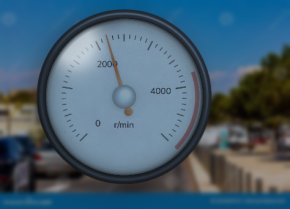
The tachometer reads 2200 rpm
